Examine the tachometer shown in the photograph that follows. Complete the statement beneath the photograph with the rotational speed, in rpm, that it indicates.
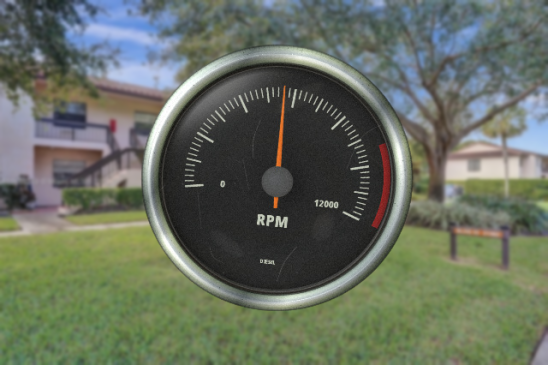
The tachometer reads 5600 rpm
